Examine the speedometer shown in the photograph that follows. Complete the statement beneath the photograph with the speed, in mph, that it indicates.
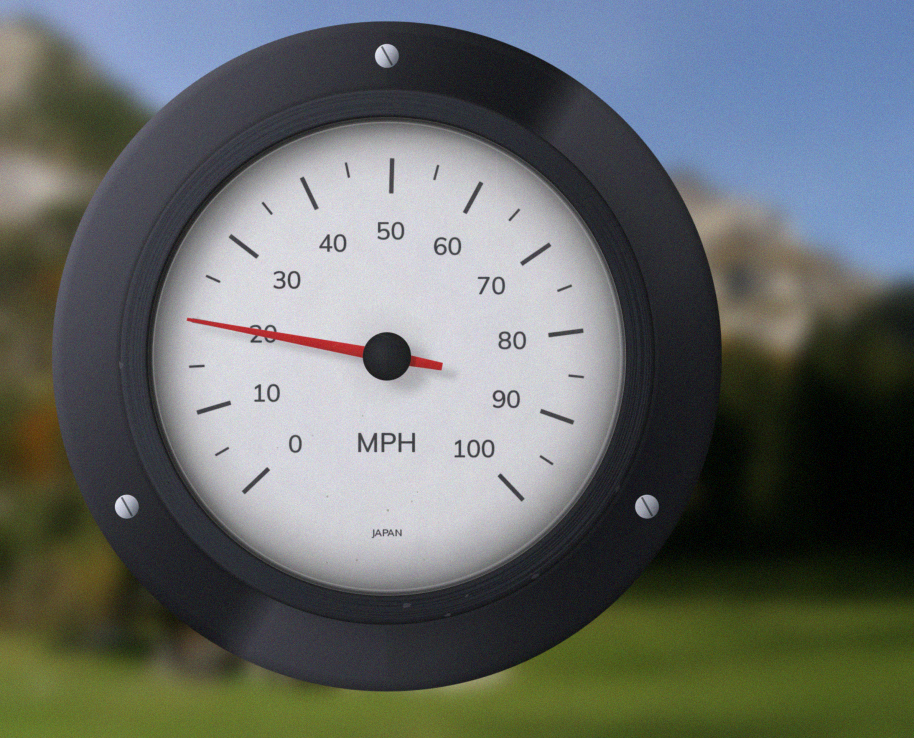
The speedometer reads 20 mph
